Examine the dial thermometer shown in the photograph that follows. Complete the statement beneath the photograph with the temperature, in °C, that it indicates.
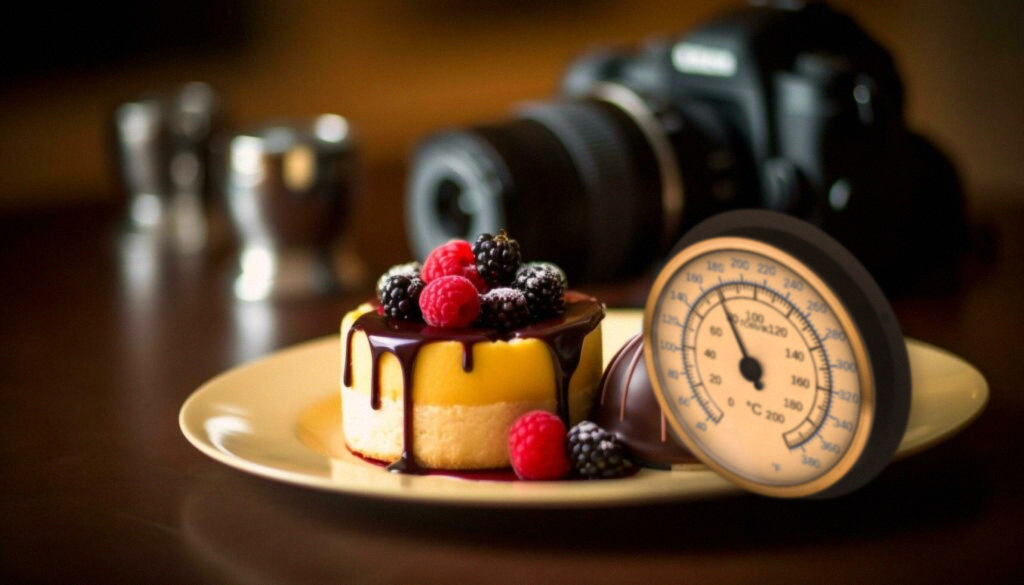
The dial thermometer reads 80 °C
